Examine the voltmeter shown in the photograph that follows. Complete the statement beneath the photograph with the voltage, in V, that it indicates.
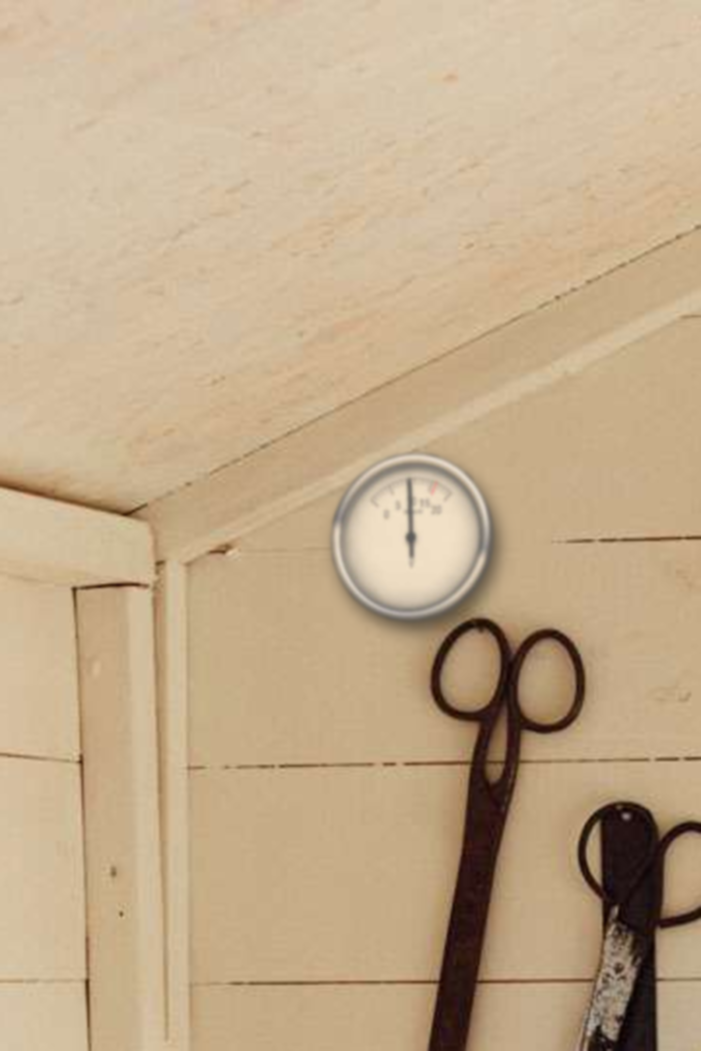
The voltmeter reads 10 V
